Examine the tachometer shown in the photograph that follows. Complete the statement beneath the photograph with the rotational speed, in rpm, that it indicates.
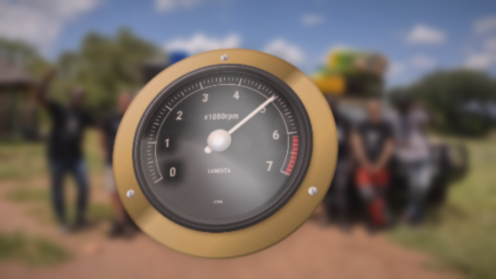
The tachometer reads 5000 rpm
